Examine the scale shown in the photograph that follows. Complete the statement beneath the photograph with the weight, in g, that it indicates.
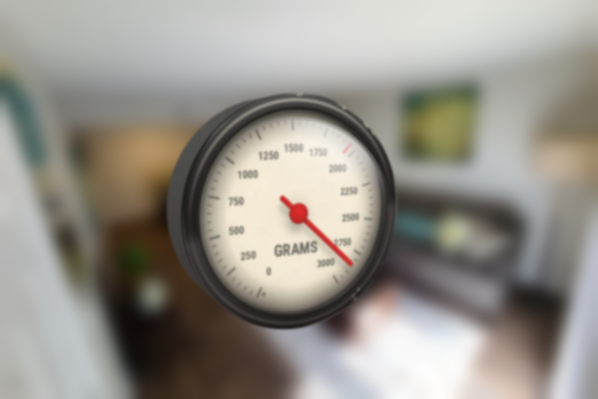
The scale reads 2850 g
